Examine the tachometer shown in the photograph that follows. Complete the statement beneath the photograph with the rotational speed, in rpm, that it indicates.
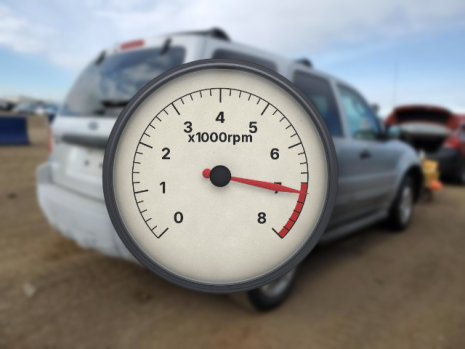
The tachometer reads 7000 rpm
